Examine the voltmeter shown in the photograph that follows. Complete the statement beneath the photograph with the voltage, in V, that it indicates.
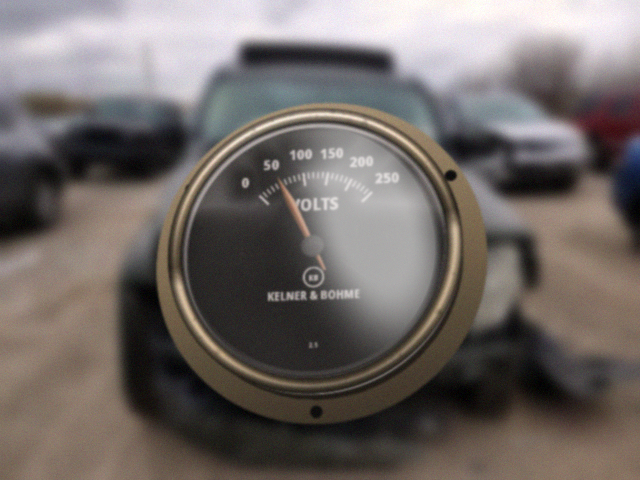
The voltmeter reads 50 V
